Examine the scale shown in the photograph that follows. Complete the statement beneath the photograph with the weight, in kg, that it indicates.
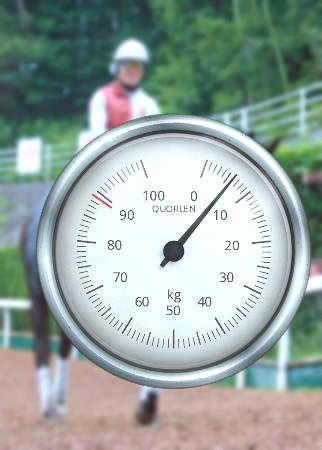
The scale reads 6 kg
